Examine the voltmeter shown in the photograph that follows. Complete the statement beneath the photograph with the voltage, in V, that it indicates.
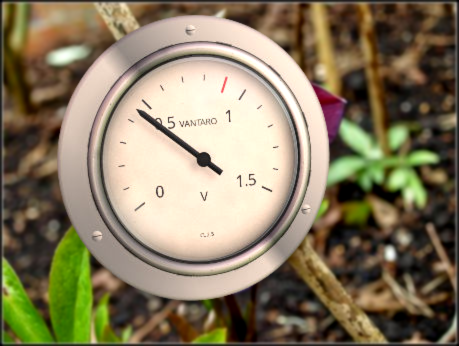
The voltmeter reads 0.45 V
